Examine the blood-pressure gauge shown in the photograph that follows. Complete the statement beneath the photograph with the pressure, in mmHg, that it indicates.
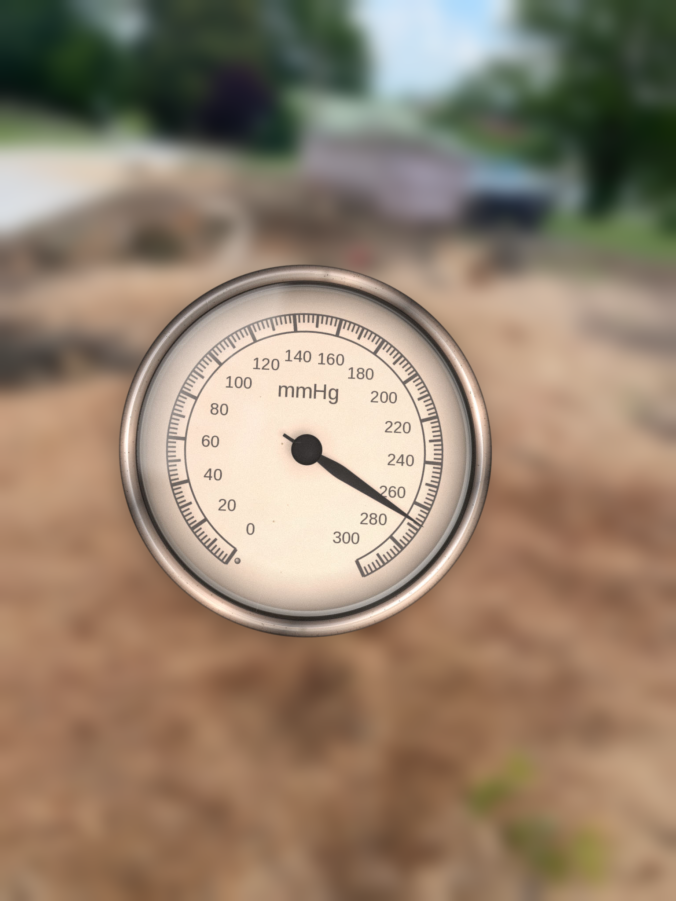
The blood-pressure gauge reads 268 mmHg
